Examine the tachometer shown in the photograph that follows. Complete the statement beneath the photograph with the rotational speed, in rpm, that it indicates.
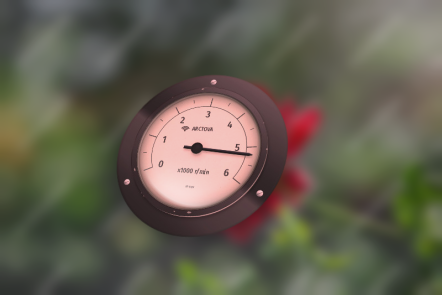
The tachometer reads 5250 rpm
